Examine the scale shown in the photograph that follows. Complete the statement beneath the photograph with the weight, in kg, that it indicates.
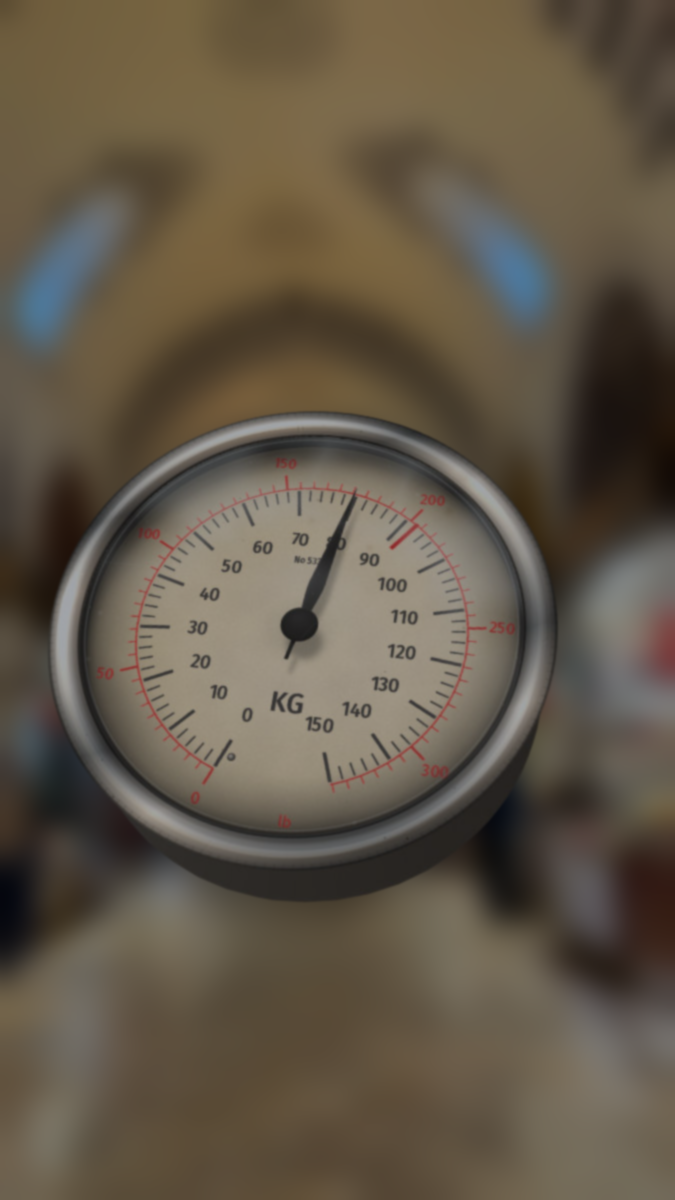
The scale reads 80 kg
